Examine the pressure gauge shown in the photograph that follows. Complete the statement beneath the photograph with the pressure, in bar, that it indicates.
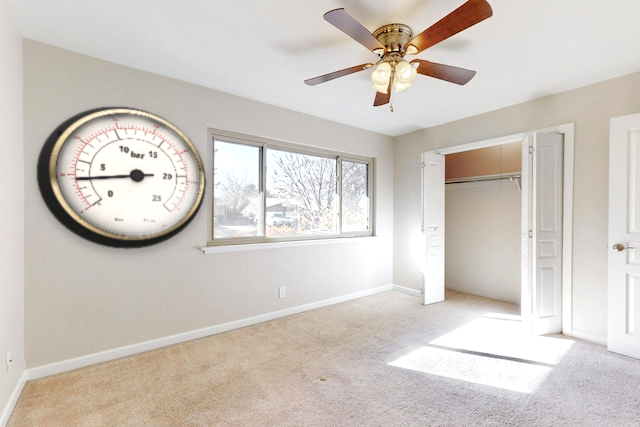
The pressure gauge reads 3 bar
